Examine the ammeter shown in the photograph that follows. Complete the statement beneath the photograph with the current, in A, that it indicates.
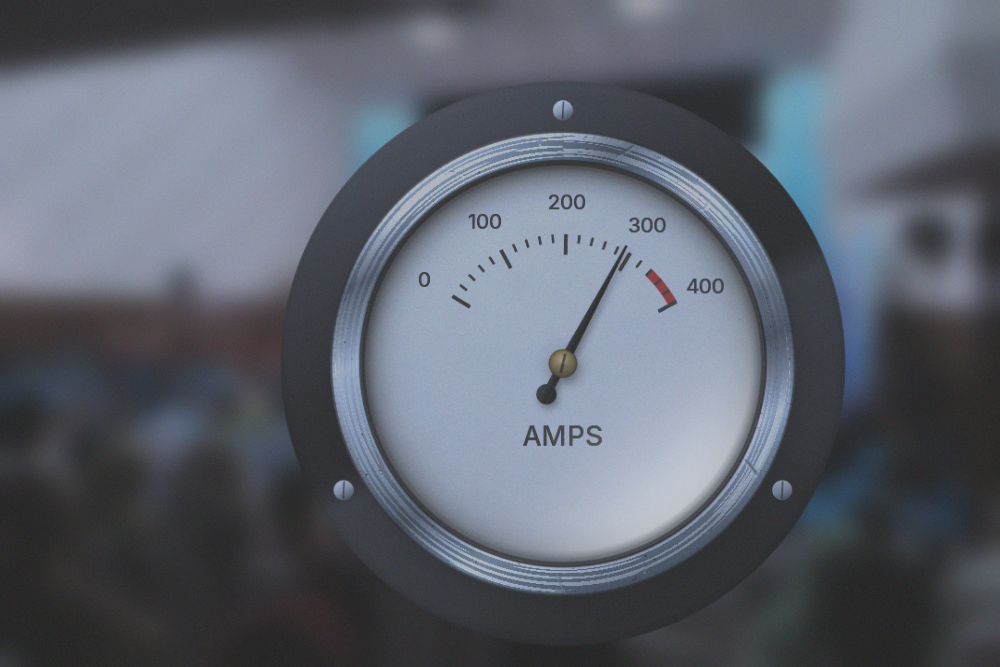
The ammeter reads 290 A
